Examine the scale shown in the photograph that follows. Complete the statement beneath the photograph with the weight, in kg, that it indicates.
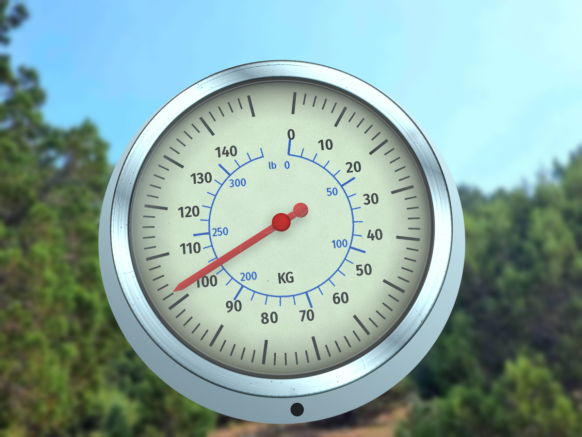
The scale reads 102 kg
